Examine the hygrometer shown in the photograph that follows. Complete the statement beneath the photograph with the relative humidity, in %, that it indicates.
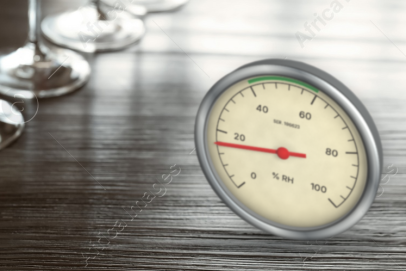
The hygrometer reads 16 %
